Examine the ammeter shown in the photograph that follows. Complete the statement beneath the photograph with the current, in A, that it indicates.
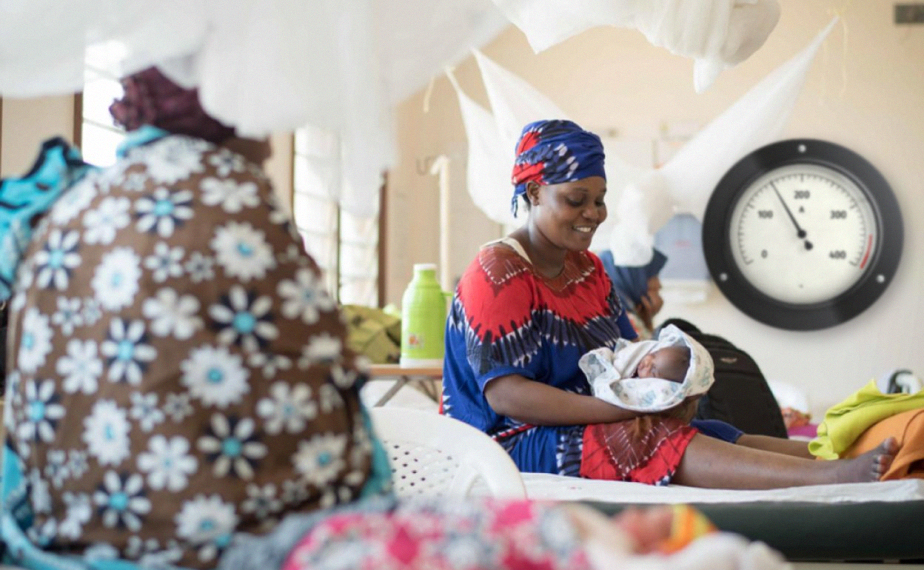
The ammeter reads 150 A
